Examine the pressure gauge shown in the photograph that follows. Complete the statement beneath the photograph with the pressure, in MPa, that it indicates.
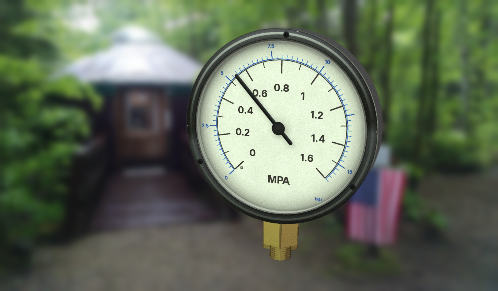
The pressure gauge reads 0.55 MPa
